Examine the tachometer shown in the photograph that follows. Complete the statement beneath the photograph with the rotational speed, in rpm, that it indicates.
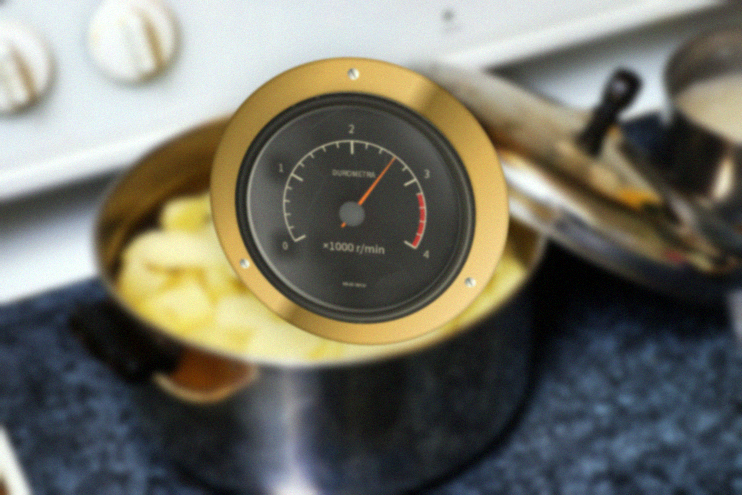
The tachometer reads 2600 rpm
